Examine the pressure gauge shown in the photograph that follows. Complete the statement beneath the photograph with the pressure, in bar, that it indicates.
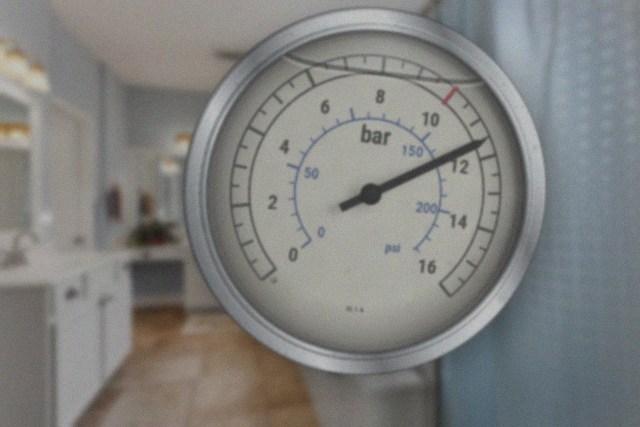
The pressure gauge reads 11.5 bar
